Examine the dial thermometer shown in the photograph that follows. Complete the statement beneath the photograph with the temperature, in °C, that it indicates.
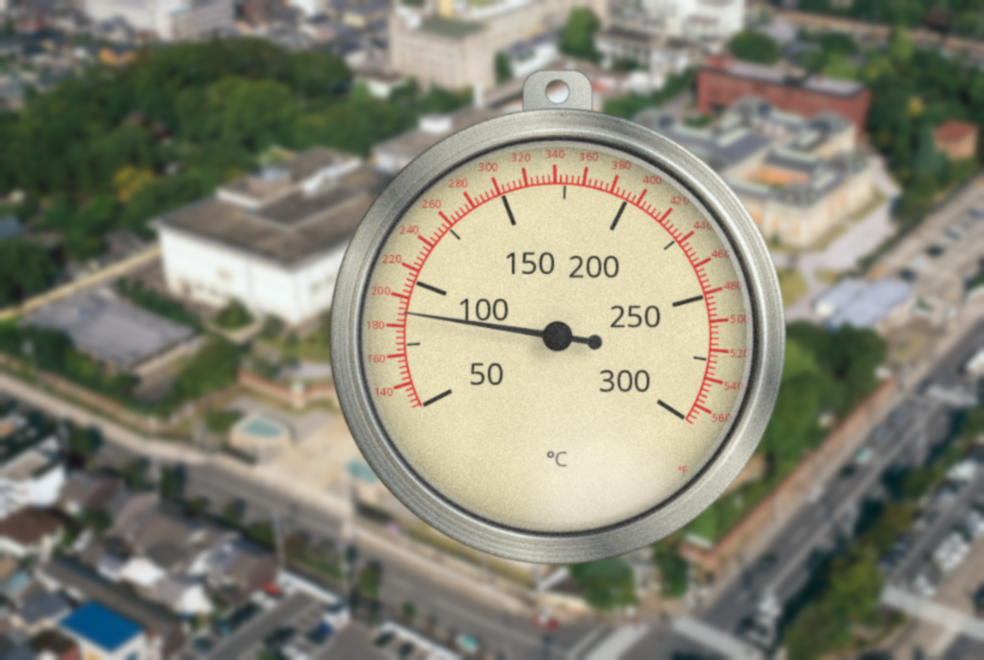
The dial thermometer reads 87.5 °C
